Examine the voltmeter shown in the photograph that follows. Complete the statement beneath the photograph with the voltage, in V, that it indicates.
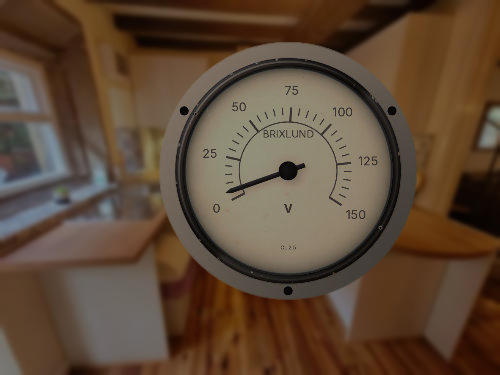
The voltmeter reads 5 V
